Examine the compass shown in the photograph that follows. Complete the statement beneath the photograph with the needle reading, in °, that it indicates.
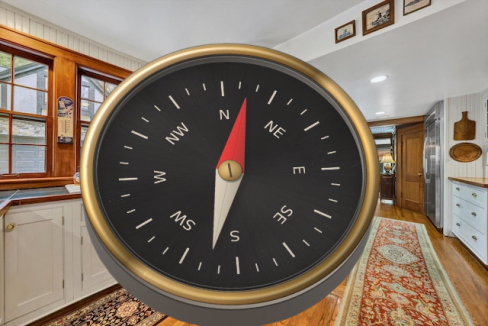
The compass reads 15 °
